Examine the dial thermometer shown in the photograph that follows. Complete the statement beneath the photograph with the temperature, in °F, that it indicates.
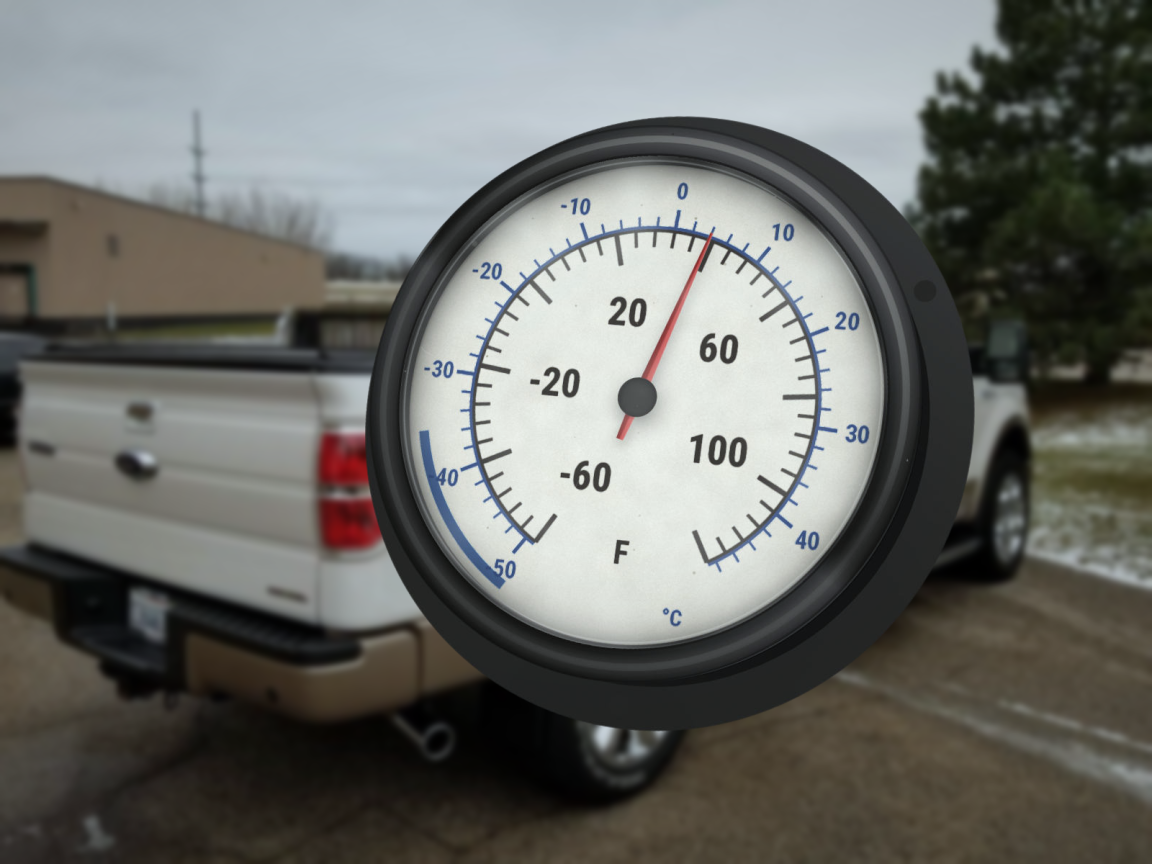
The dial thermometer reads 40 °F
